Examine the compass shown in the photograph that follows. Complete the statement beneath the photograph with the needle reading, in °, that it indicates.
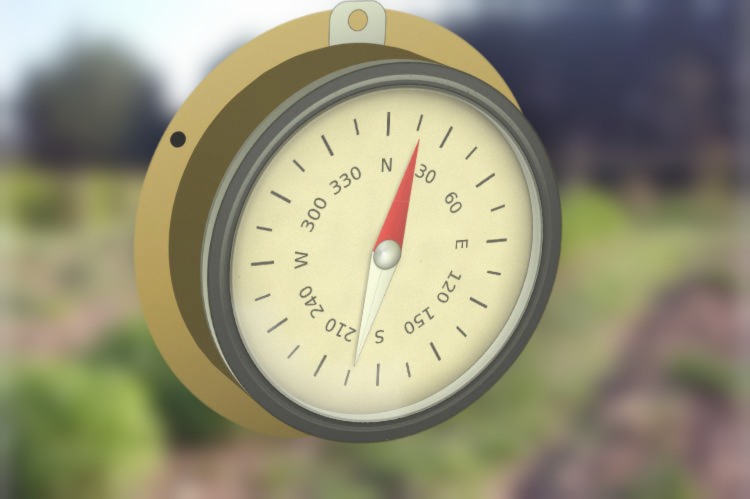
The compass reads 15 °
